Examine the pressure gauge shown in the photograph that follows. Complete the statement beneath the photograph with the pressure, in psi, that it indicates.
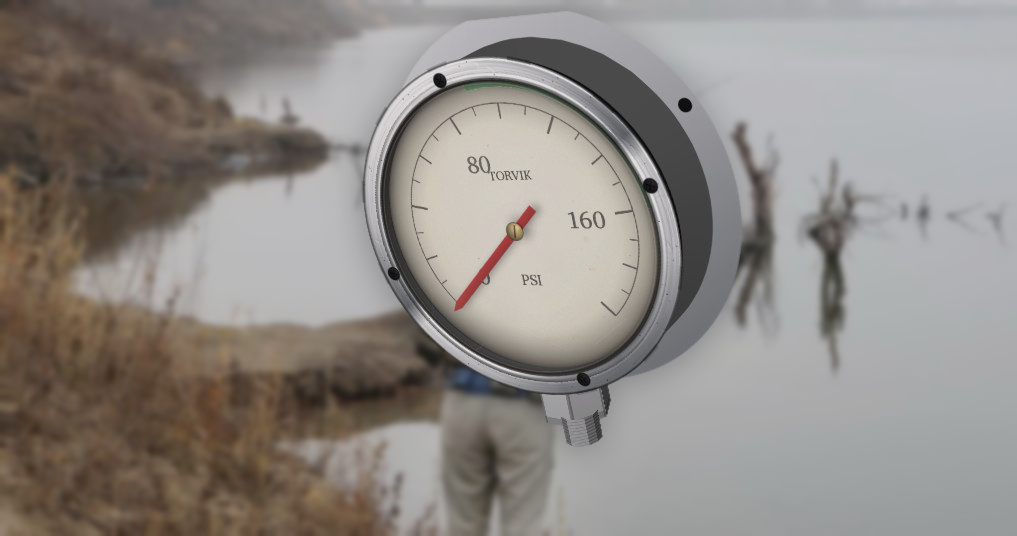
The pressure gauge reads 0 psi
